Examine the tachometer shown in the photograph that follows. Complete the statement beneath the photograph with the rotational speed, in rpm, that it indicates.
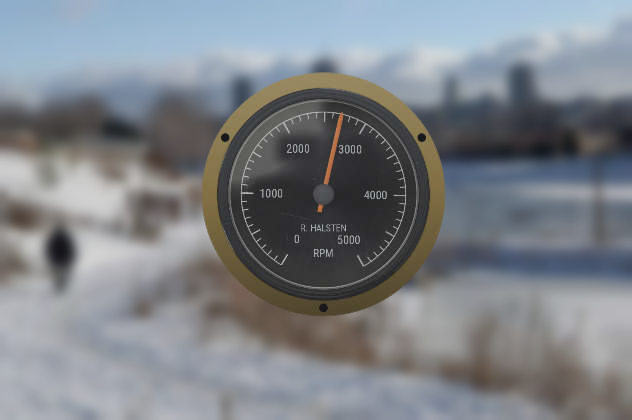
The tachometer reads 2700 rpm
